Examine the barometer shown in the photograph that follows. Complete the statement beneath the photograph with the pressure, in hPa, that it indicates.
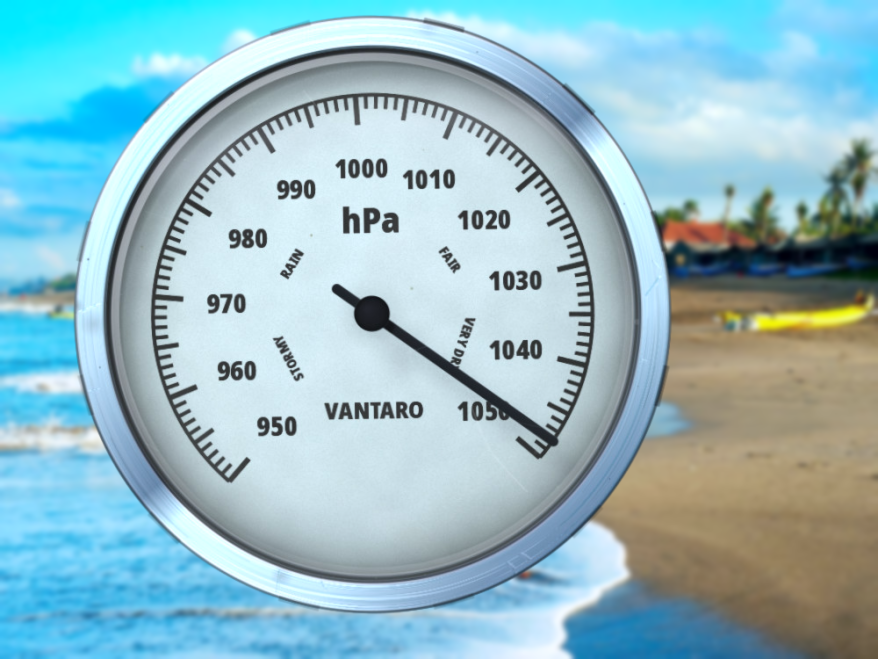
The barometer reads 1048 hPa
